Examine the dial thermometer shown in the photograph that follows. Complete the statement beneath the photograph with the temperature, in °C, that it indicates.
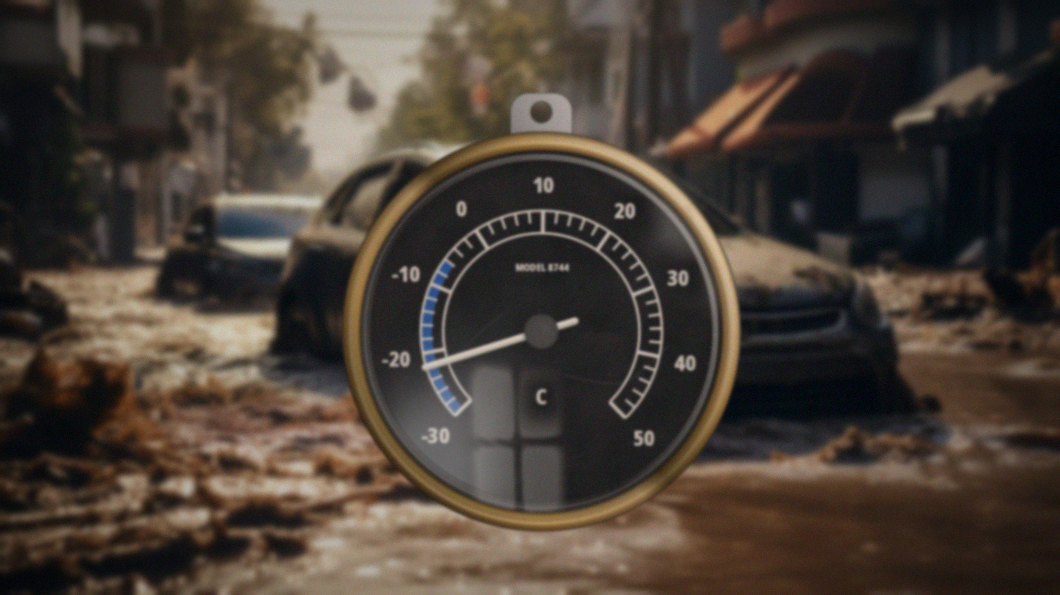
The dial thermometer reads -22 °C
